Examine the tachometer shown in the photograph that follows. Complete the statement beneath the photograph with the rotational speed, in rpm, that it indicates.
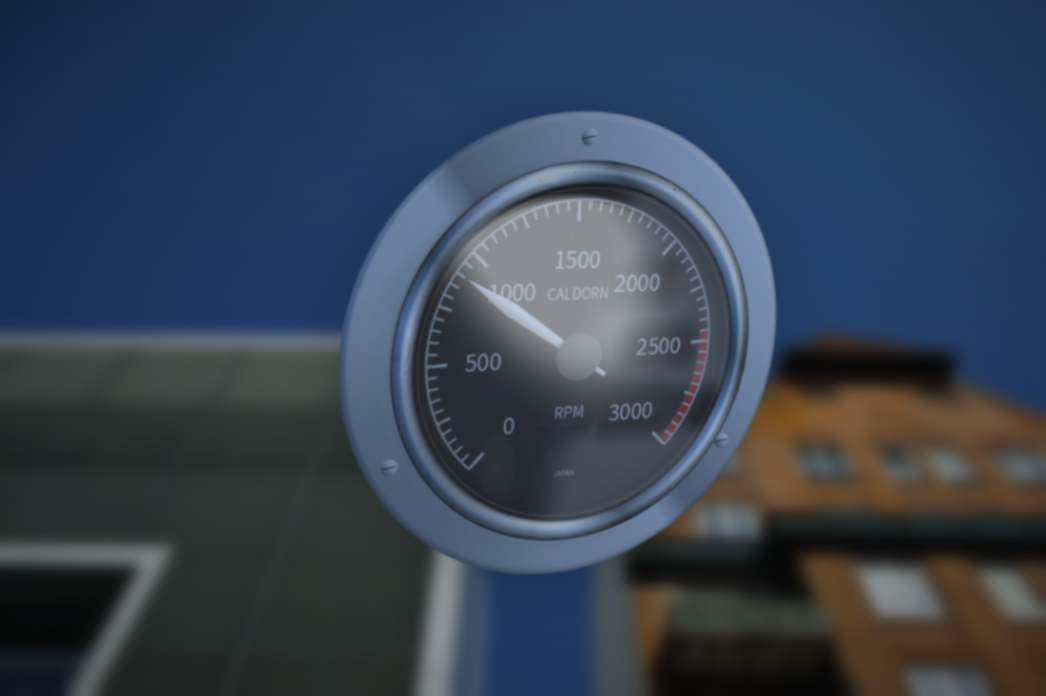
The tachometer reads 900 rpm
